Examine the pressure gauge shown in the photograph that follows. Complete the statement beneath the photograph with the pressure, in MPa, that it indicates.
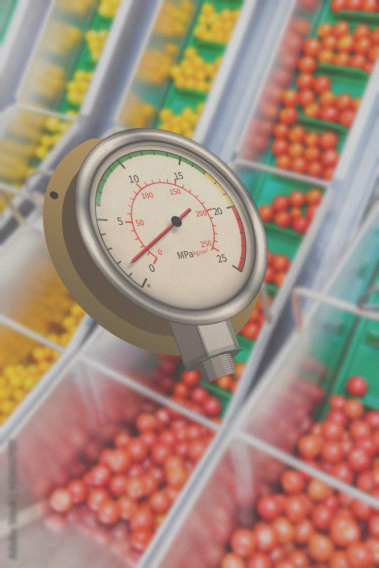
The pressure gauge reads 1.5 MPa
